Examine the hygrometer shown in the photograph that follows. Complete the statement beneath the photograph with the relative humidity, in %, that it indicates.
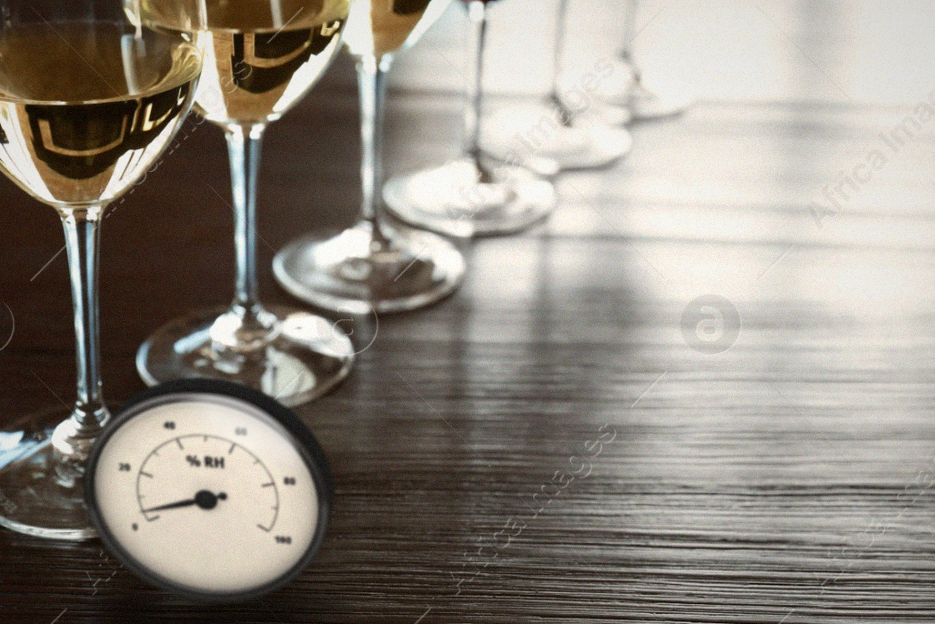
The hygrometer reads 5 %
